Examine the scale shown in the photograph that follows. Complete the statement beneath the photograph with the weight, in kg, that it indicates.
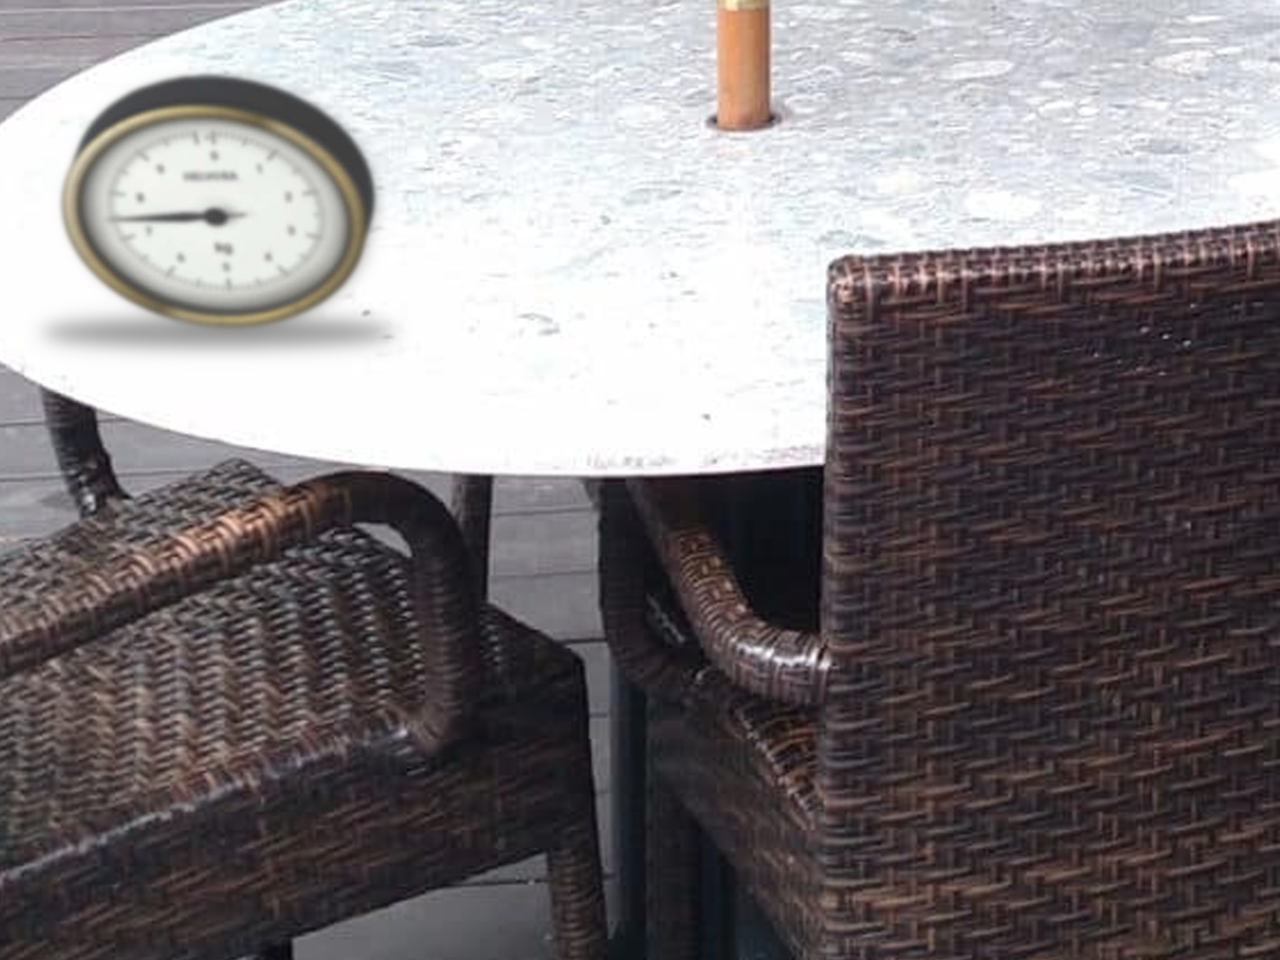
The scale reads 7.5 kg
